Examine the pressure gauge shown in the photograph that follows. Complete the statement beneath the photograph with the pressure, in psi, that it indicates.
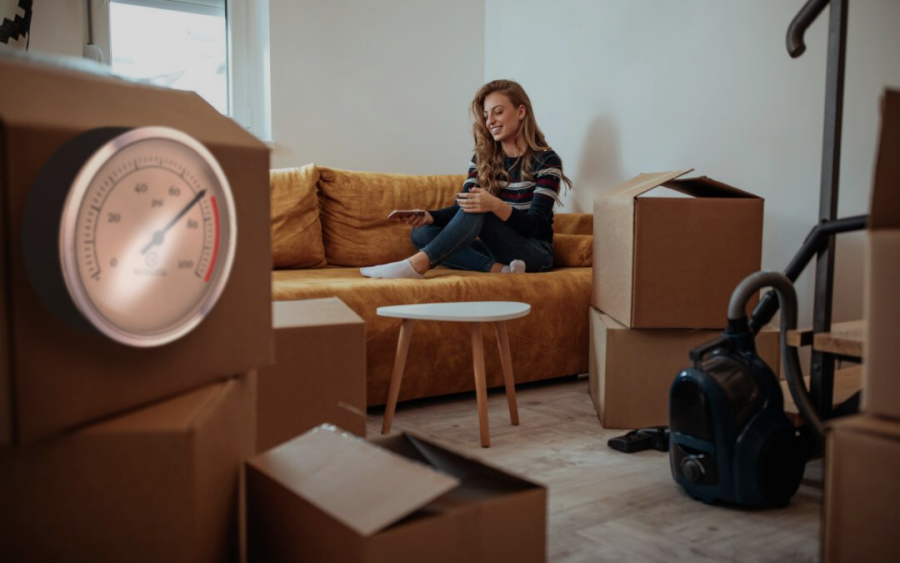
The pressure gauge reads 70 psi
